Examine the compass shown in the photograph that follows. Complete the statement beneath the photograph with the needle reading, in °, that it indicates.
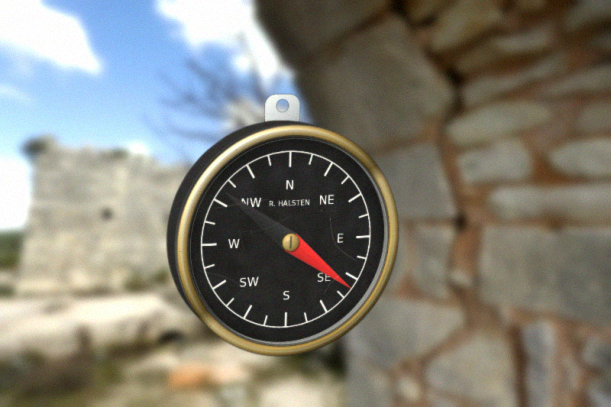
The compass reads 127.5 °
